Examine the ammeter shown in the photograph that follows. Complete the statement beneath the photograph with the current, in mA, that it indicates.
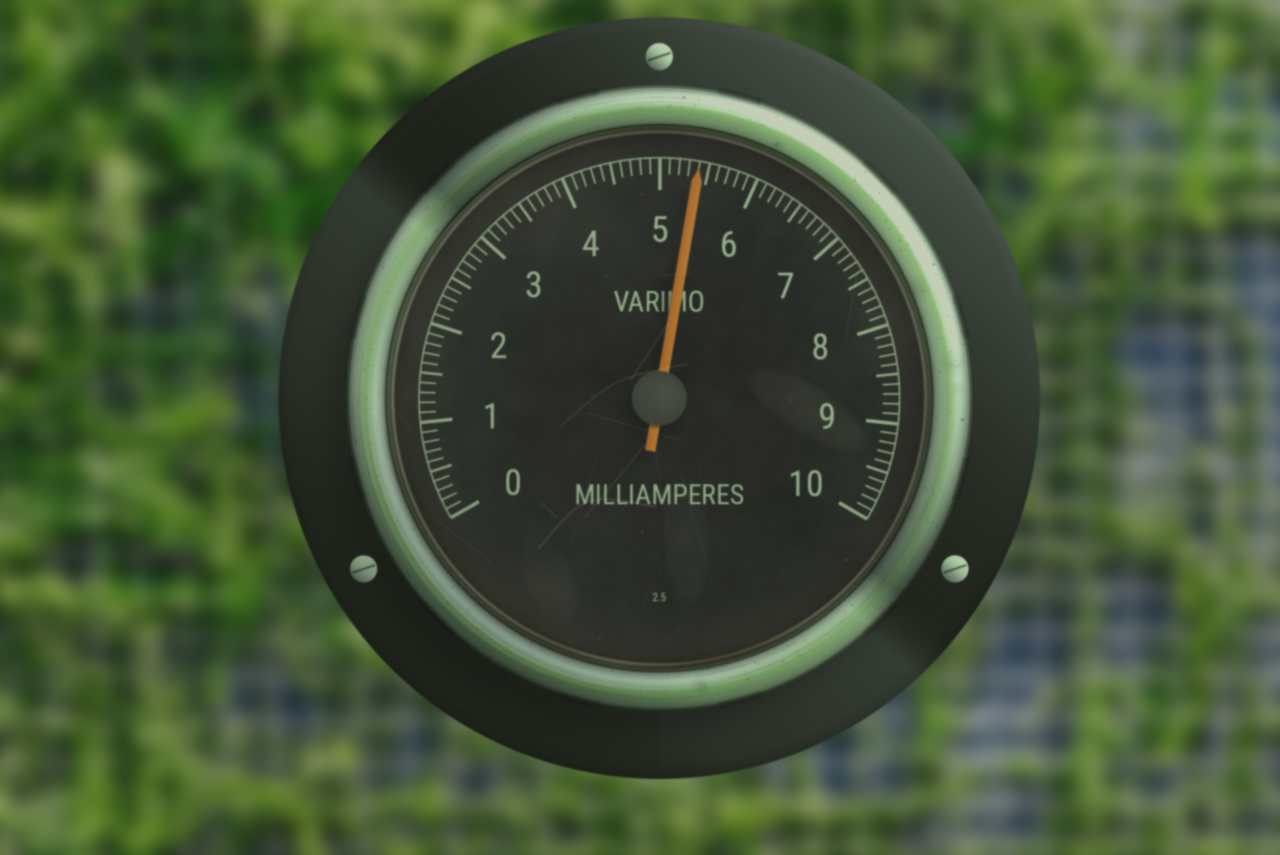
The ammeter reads 5.4 mA
